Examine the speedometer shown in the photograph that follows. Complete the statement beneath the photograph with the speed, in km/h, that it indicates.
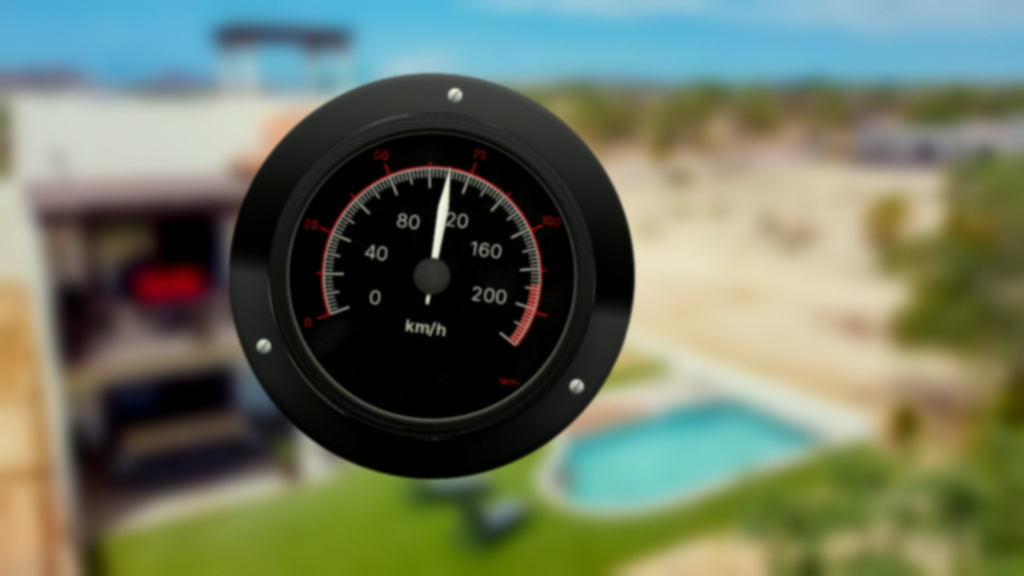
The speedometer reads 110 km/h
